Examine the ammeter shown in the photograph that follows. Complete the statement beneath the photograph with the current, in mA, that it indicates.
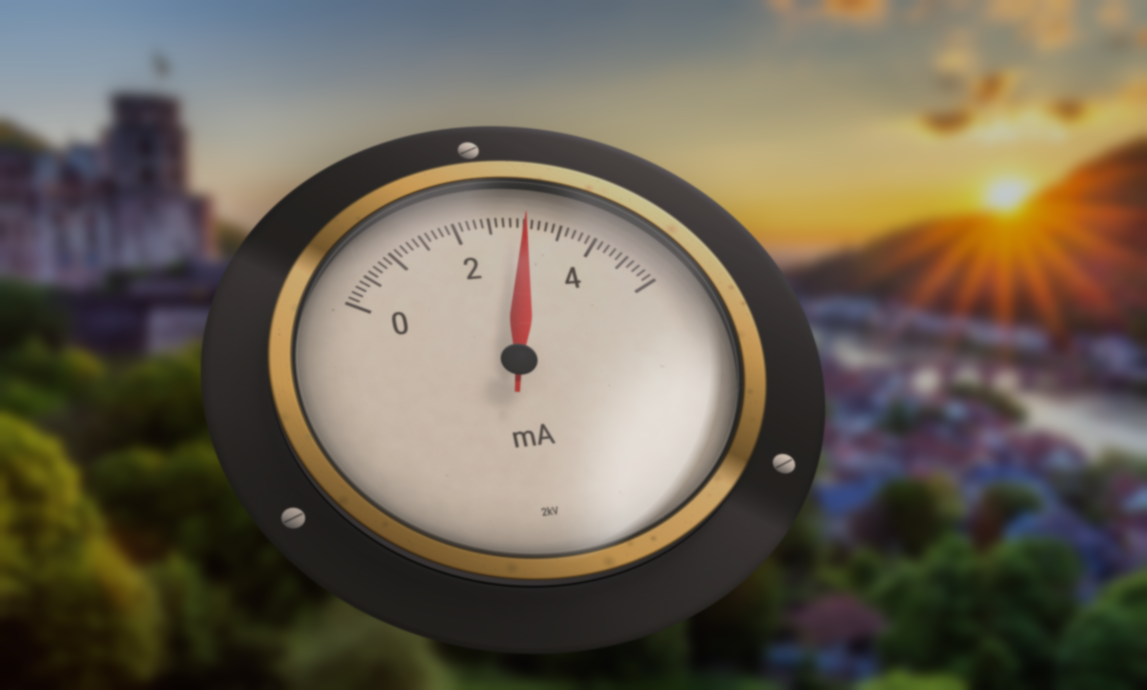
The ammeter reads 3 mA
